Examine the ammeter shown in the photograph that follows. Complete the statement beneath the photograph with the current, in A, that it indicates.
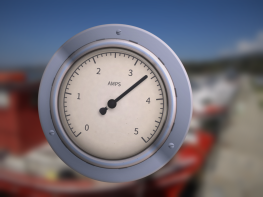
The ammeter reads 3.4 A
